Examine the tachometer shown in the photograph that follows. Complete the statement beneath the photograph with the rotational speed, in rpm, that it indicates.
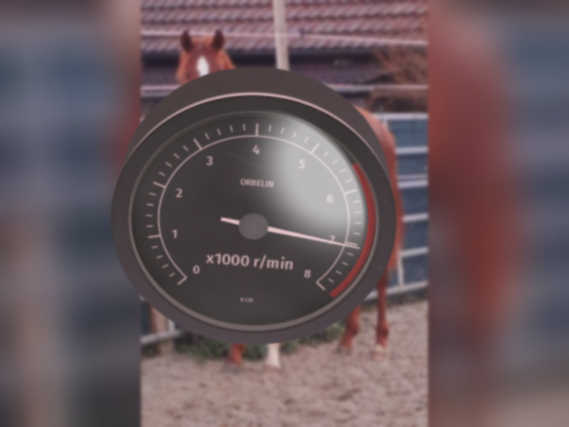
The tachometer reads 7000 rpm
